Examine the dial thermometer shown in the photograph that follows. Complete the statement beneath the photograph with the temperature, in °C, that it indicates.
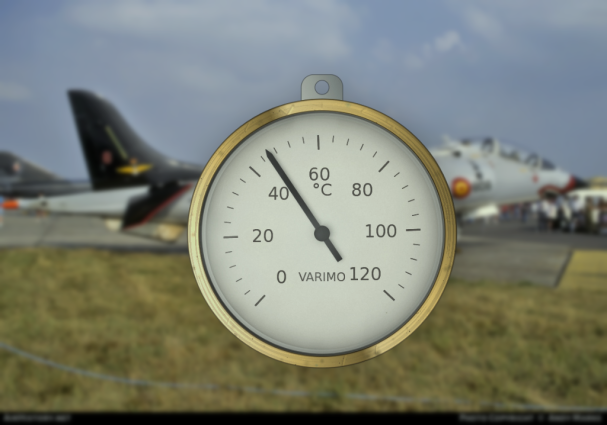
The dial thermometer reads 46 °C
